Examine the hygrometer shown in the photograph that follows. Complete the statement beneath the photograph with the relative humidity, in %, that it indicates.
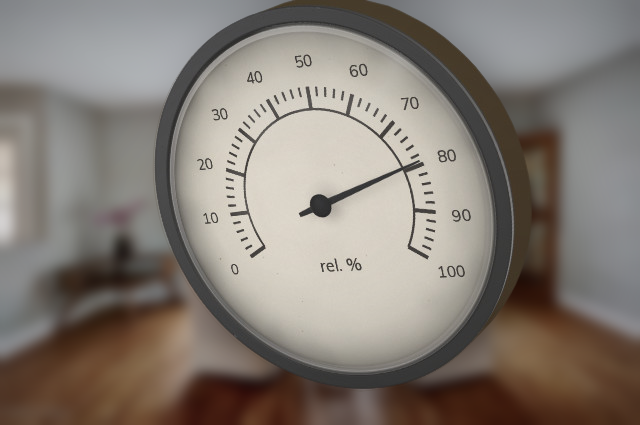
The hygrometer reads 79 %
